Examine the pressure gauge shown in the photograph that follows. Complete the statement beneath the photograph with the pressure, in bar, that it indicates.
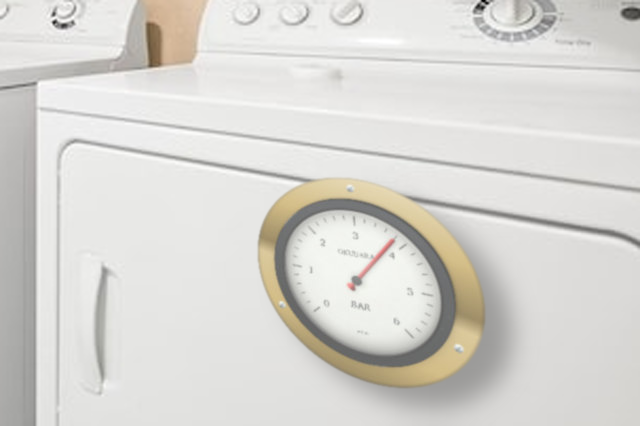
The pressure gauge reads 3.8 bar
